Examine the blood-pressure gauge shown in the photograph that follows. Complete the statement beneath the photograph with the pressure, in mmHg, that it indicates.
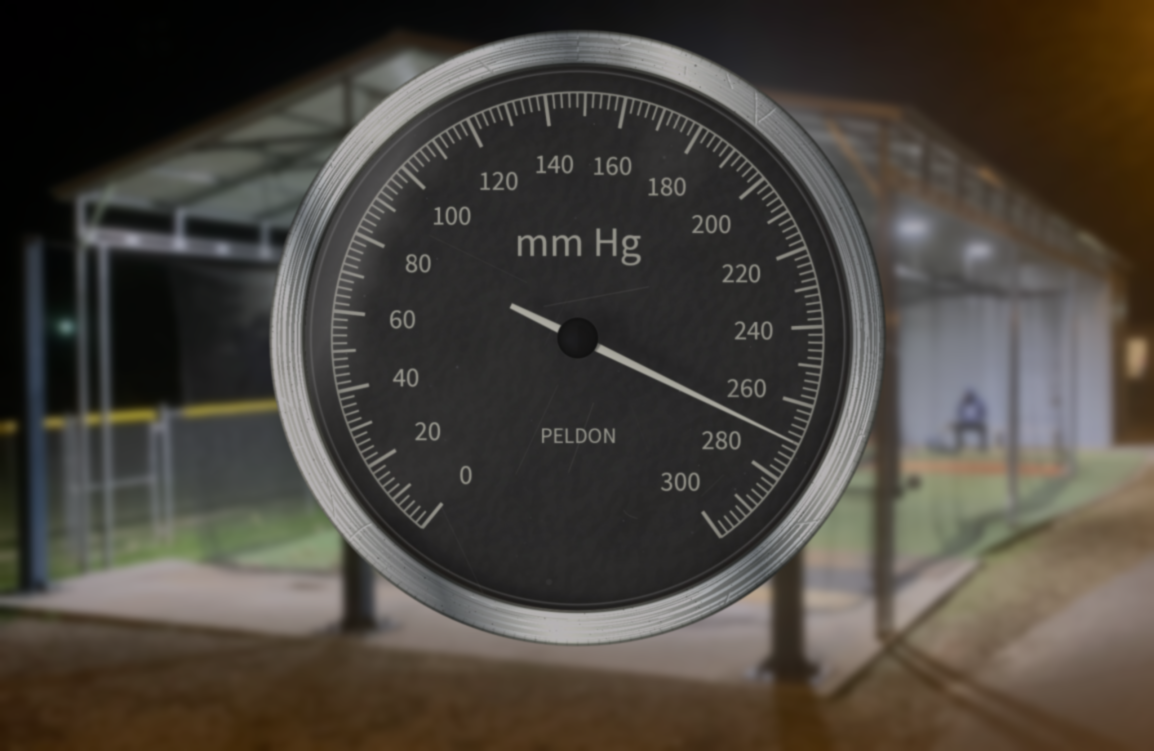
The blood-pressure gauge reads 270 mmHg
